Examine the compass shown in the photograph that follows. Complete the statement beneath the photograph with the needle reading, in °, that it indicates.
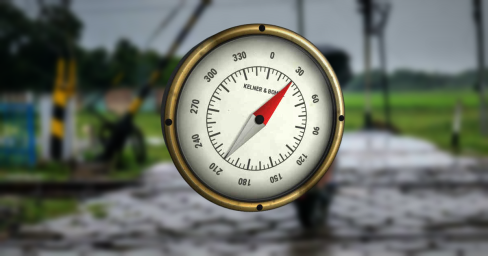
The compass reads 30 °
